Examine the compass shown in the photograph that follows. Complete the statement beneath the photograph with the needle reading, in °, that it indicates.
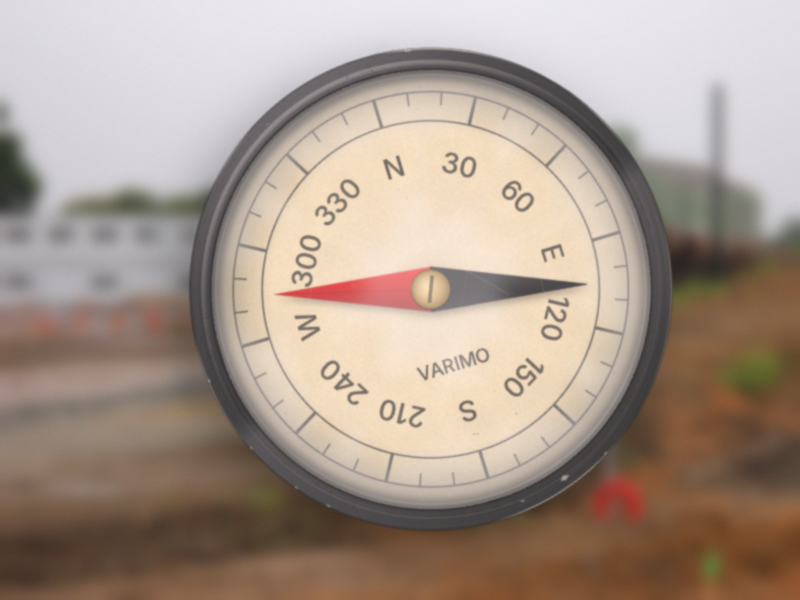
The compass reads 285 °
